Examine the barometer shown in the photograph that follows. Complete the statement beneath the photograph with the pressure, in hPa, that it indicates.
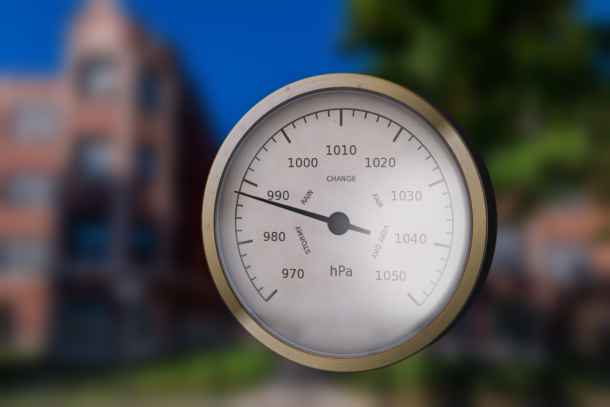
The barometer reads 988 hPa
